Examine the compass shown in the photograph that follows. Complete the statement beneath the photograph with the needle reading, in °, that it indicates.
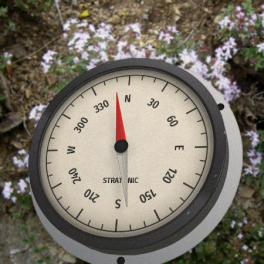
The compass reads 350 °
